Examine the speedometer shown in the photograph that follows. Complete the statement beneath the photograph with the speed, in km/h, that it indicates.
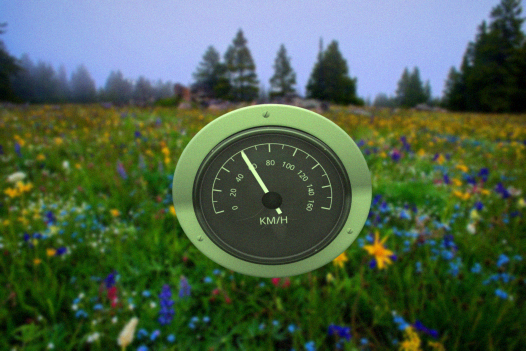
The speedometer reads 60 km/h
